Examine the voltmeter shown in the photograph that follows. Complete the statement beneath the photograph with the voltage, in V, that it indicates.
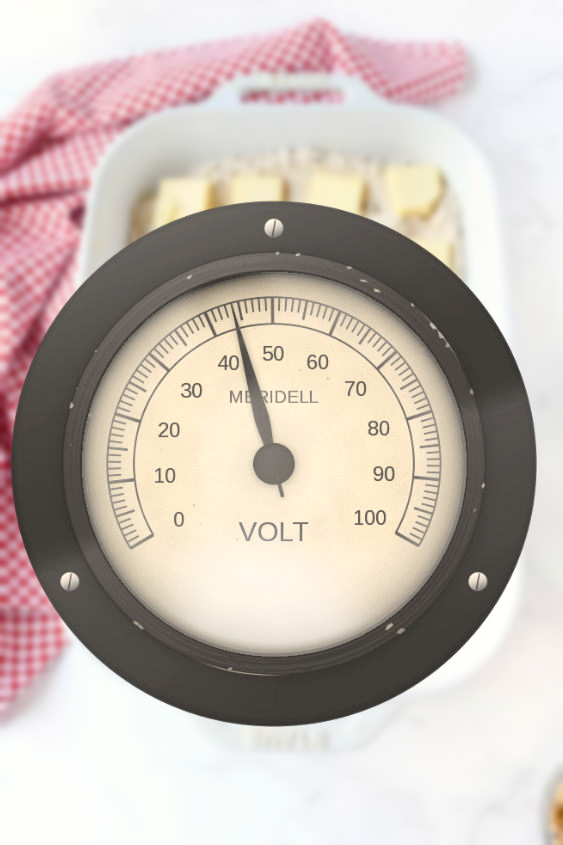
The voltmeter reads 44 V
